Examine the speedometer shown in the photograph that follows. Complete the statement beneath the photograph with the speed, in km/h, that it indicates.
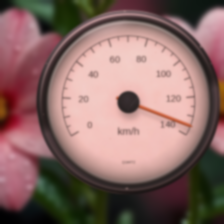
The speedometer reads 135 km/h
